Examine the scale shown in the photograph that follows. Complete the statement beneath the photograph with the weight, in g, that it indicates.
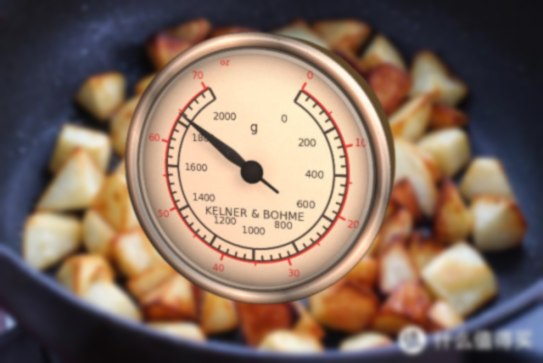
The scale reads 1840 g
